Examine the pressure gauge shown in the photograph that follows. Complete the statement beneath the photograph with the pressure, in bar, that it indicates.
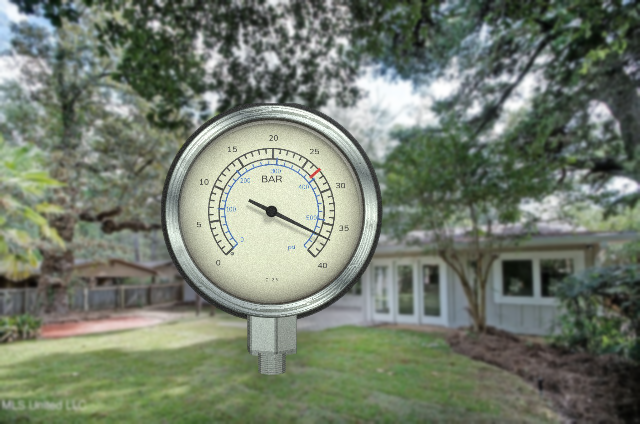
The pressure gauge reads 37 bar
